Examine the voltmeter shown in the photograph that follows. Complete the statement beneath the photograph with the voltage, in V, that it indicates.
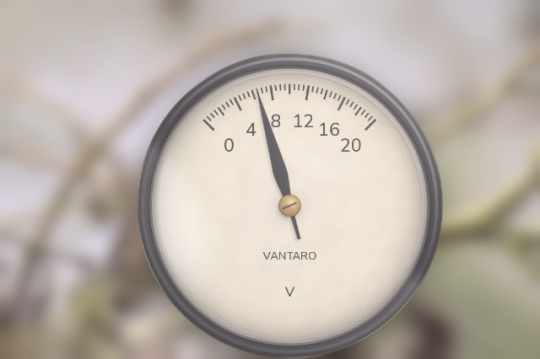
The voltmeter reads 6.5 V
